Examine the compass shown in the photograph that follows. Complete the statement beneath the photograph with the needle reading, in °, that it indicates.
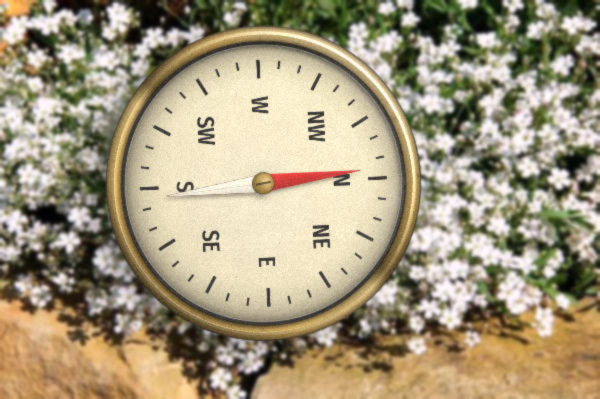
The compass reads 355 °
